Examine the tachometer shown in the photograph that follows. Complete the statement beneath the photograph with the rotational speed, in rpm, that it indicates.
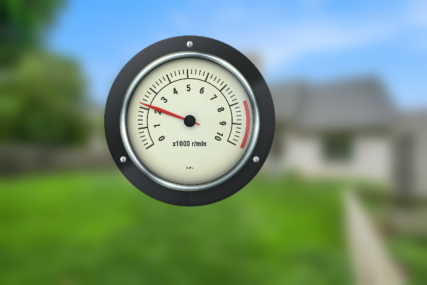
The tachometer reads 2200 rpm
